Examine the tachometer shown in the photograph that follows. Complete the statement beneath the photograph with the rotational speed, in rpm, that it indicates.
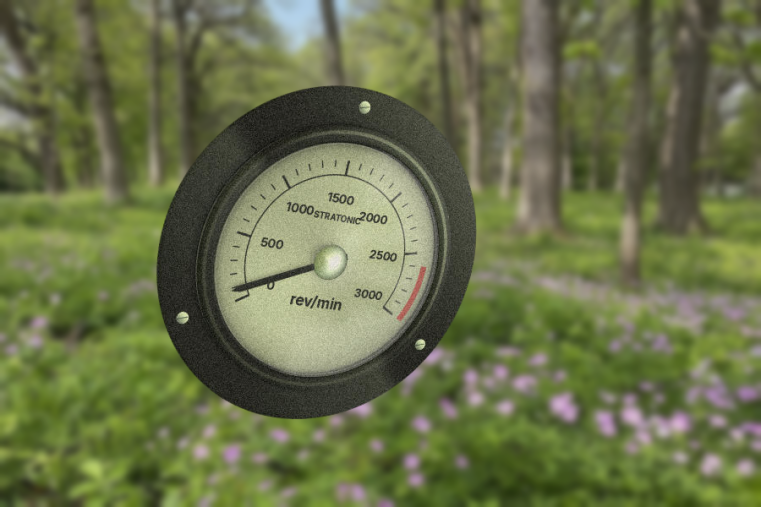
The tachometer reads 100 rpm
